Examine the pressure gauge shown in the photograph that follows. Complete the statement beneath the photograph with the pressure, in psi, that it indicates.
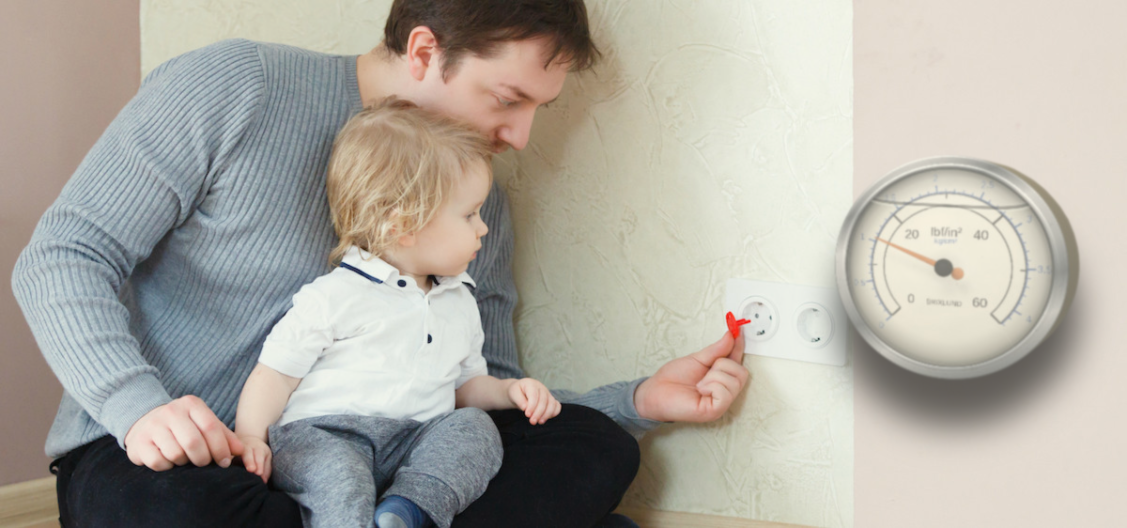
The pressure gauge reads 15 psi
